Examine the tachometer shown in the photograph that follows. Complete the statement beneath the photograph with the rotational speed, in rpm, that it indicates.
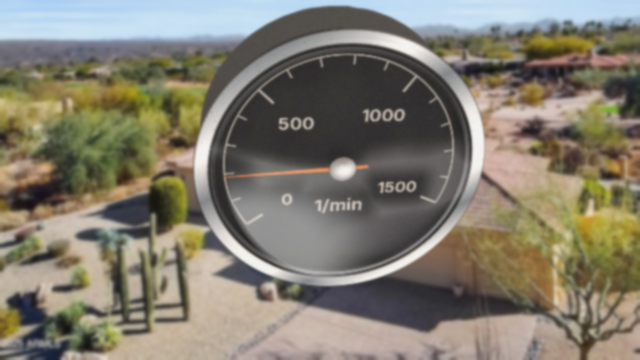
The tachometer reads 200 rpm
